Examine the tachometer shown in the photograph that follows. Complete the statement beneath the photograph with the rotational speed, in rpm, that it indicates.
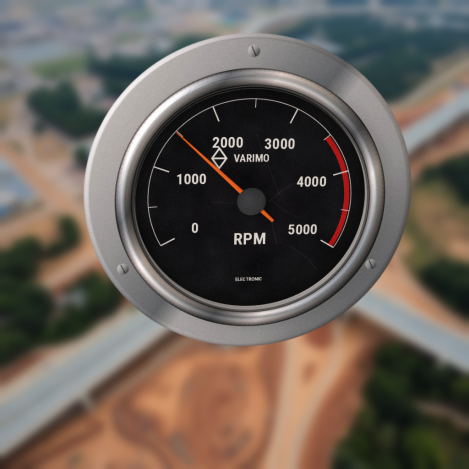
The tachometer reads 1500 rpm
